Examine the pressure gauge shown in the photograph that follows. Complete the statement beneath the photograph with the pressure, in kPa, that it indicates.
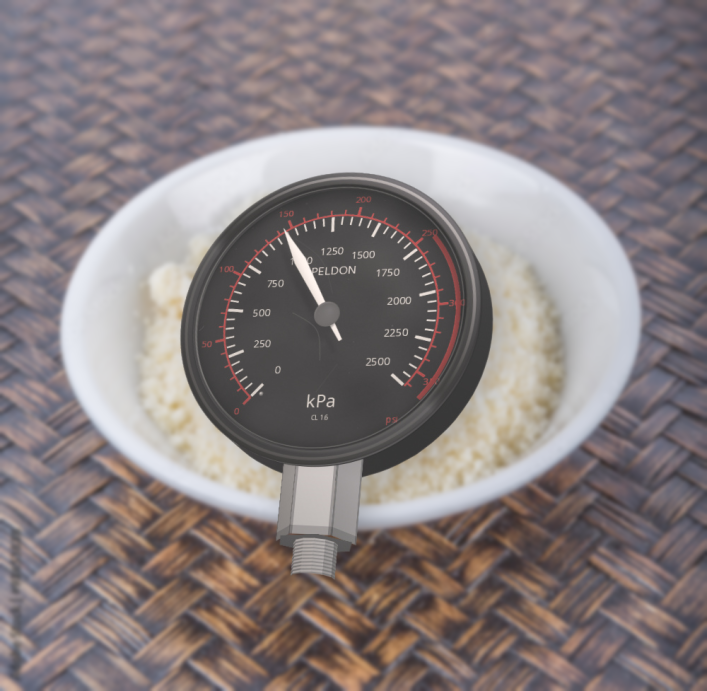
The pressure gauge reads 1000 kPa
